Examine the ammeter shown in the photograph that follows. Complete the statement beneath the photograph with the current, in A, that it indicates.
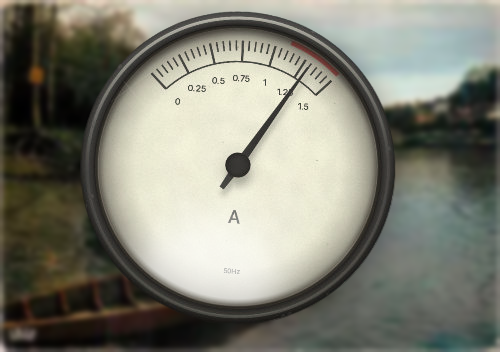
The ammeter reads 1.3 A
